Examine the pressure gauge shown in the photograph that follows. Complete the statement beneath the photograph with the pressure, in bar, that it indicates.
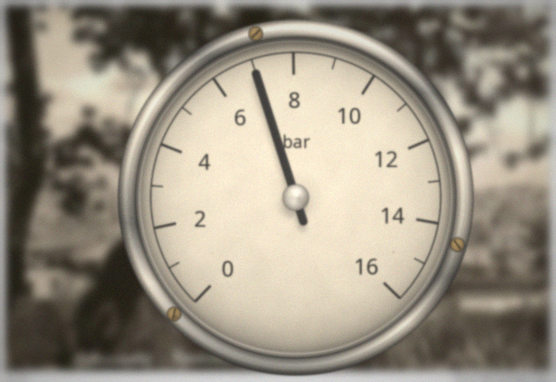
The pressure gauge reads 7 bar
